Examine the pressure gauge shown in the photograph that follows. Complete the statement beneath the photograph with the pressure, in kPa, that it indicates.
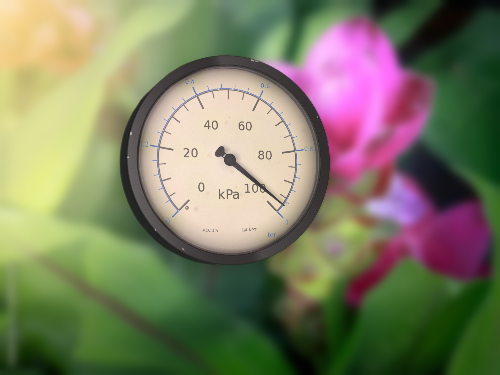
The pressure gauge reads 97.5 kPa
